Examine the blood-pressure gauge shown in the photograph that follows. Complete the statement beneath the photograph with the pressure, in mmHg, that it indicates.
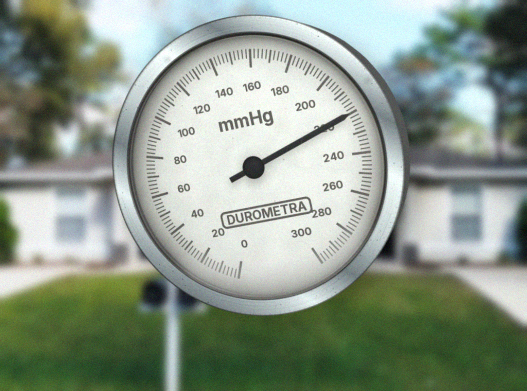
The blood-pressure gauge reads 220 mmHg
